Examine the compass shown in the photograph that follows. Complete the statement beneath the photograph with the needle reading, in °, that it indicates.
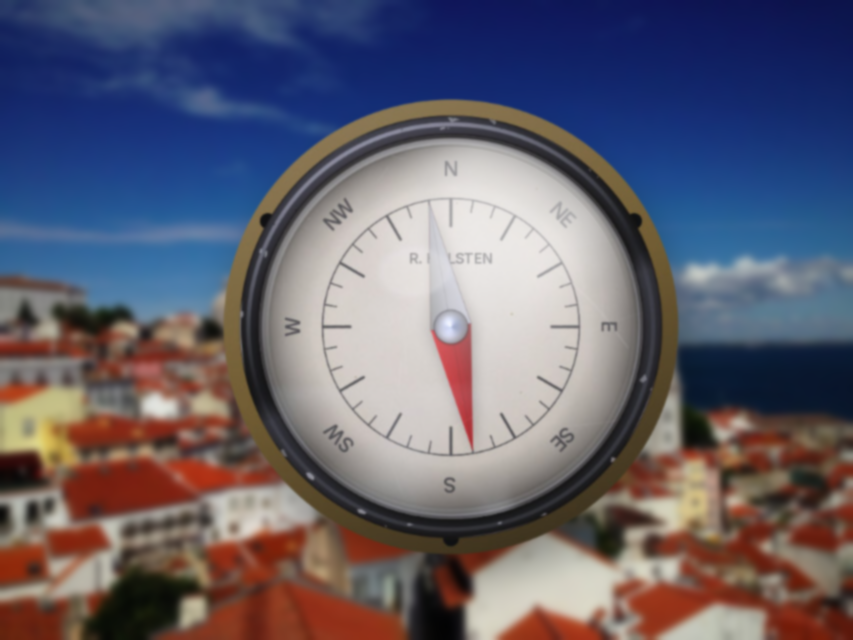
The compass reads 170 °
